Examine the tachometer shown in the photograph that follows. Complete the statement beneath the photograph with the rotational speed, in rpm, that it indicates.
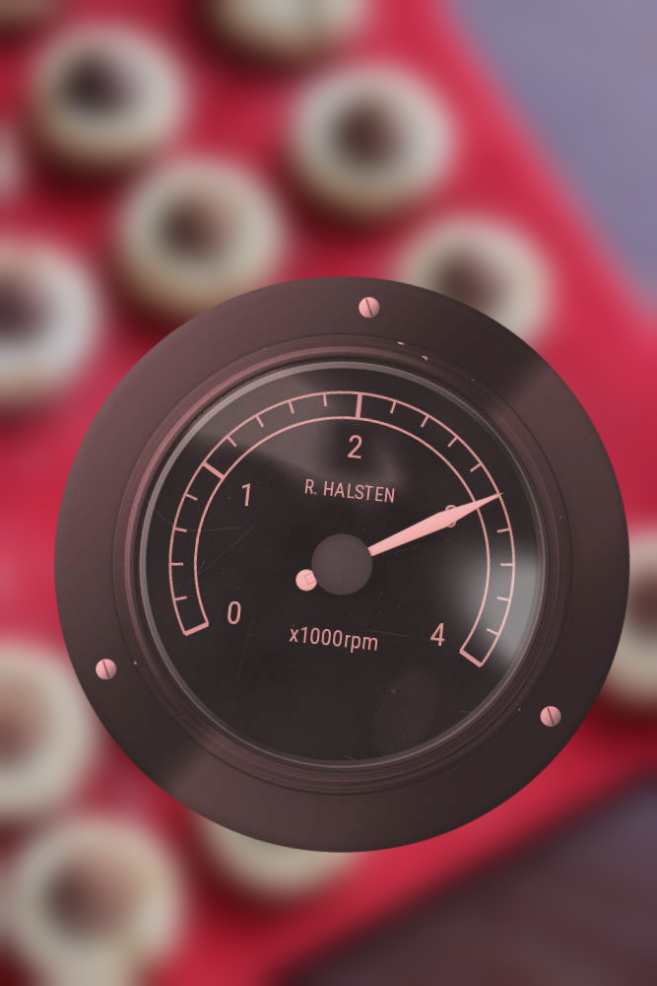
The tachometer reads 3000 rpm
